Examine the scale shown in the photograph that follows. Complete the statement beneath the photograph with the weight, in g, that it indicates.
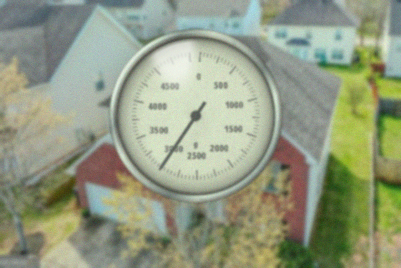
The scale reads 3000 g
